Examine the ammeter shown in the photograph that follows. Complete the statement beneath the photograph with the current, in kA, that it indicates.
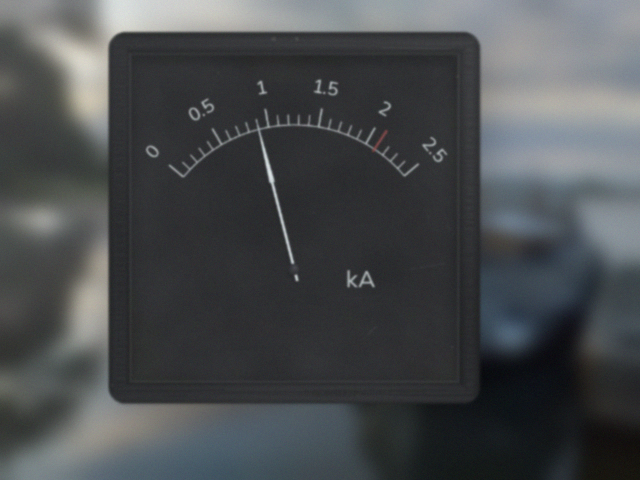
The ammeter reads 0.9 kA
